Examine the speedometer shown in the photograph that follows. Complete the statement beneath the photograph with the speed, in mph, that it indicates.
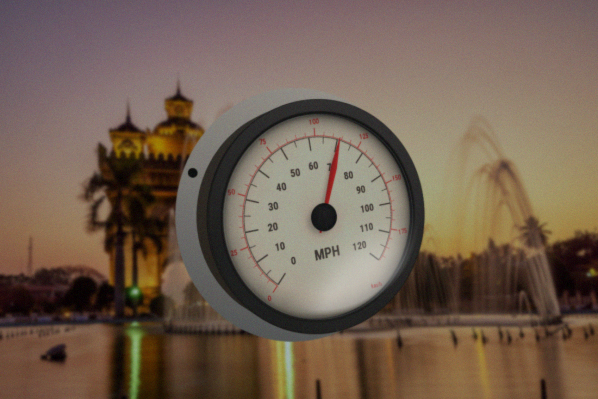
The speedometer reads 70 mph
